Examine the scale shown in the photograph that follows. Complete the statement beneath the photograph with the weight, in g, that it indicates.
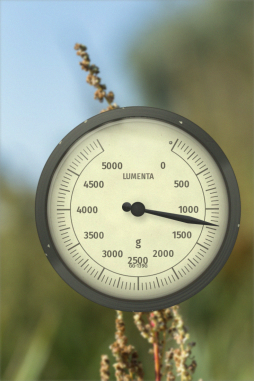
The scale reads 1200 g
